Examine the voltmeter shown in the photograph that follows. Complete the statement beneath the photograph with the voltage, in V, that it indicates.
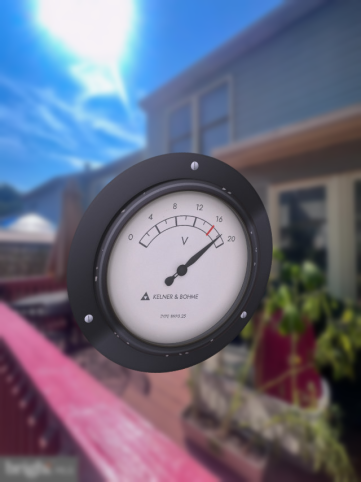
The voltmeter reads 18 V
